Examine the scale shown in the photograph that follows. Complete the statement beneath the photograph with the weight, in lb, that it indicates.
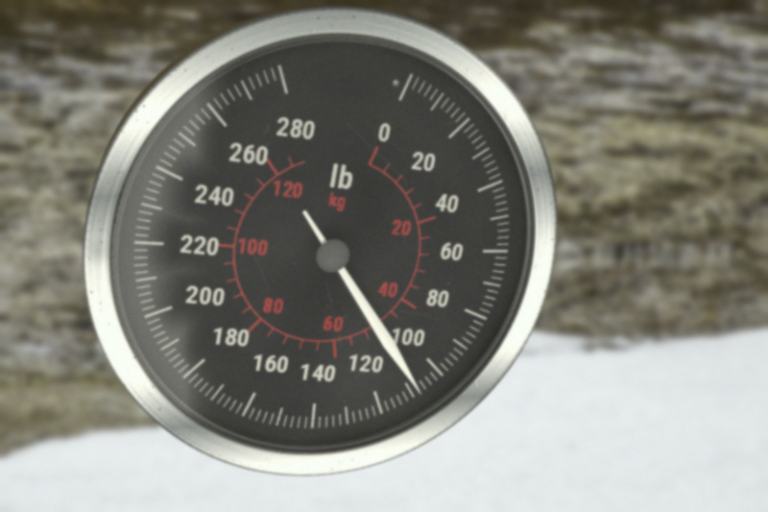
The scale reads 108 lb
